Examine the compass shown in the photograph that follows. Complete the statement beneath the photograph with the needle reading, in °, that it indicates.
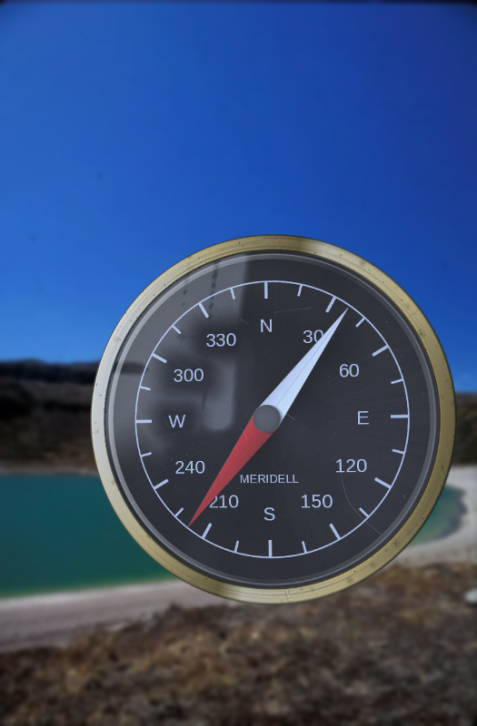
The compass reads 217.5 °
